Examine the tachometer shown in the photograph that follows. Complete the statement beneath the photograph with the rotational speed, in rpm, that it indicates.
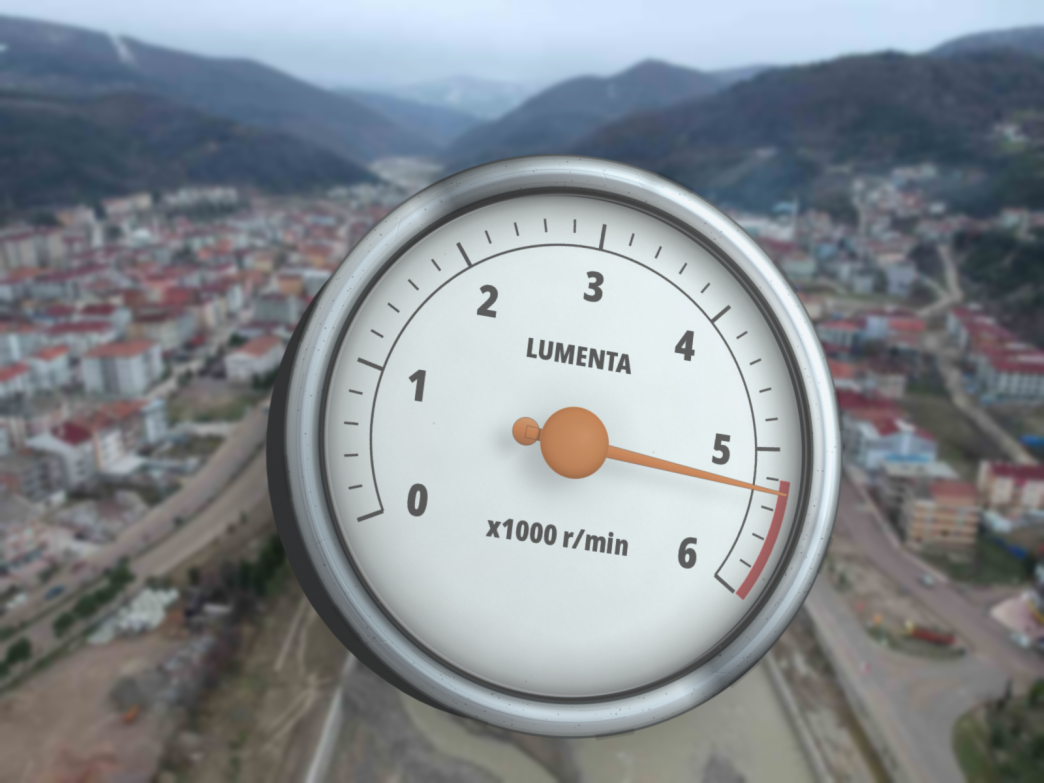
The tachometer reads 5300 rpm
